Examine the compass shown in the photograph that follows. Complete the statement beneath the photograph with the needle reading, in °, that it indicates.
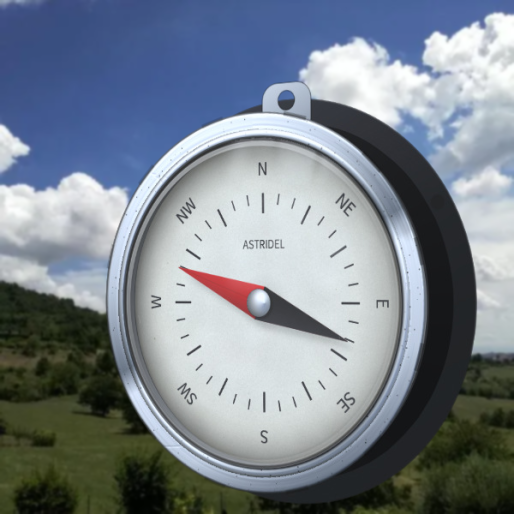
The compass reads 290 °
